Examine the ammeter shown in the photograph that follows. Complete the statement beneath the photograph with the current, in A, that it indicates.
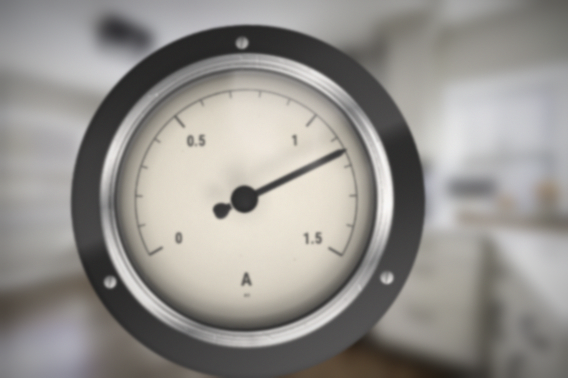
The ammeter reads 1.15 A
